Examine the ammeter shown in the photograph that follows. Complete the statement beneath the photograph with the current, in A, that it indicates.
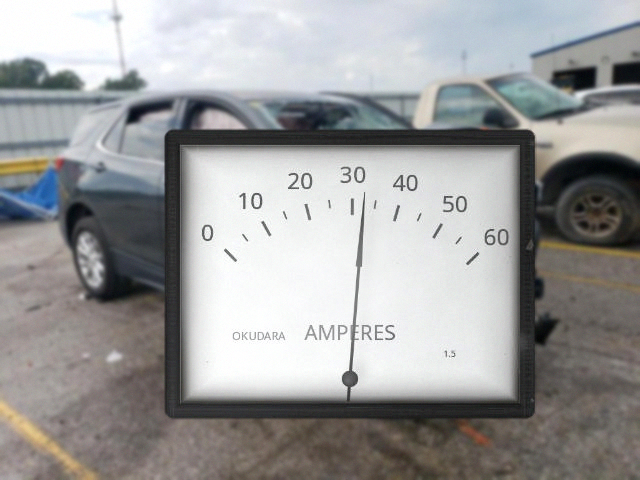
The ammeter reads 32.5 A
